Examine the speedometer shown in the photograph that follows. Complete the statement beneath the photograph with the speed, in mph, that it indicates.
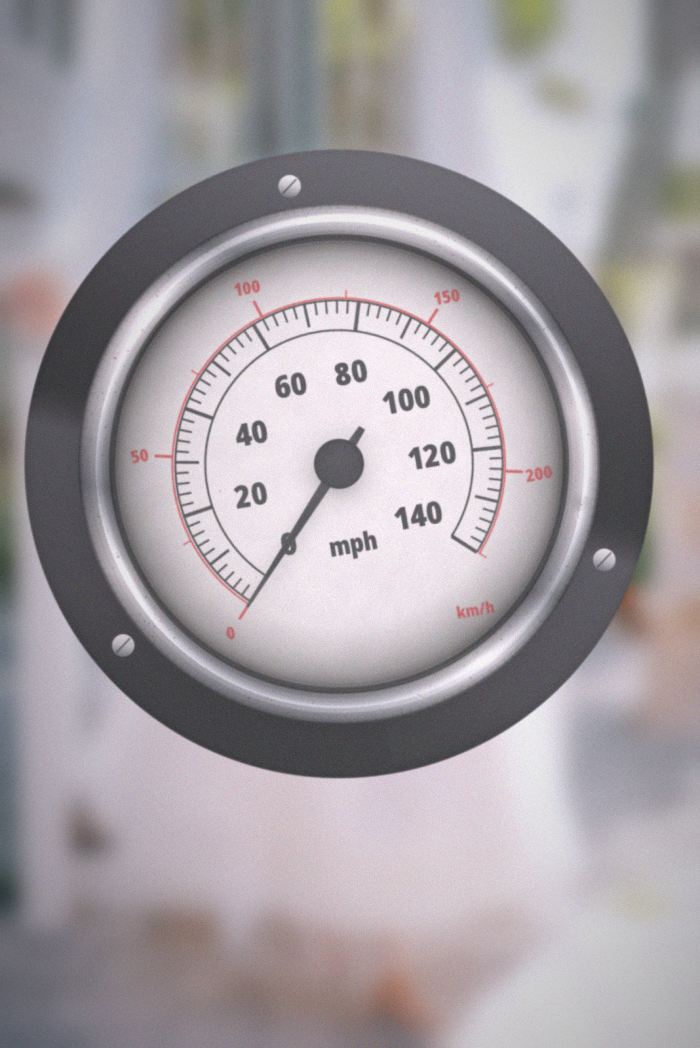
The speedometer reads 0 mph
